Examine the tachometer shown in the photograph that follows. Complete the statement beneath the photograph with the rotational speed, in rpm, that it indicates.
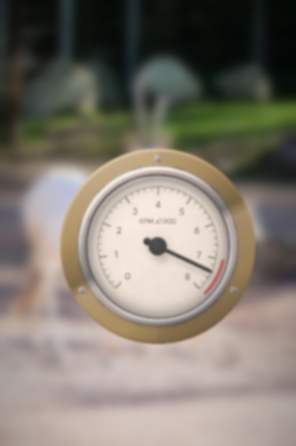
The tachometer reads 7400 rpm
